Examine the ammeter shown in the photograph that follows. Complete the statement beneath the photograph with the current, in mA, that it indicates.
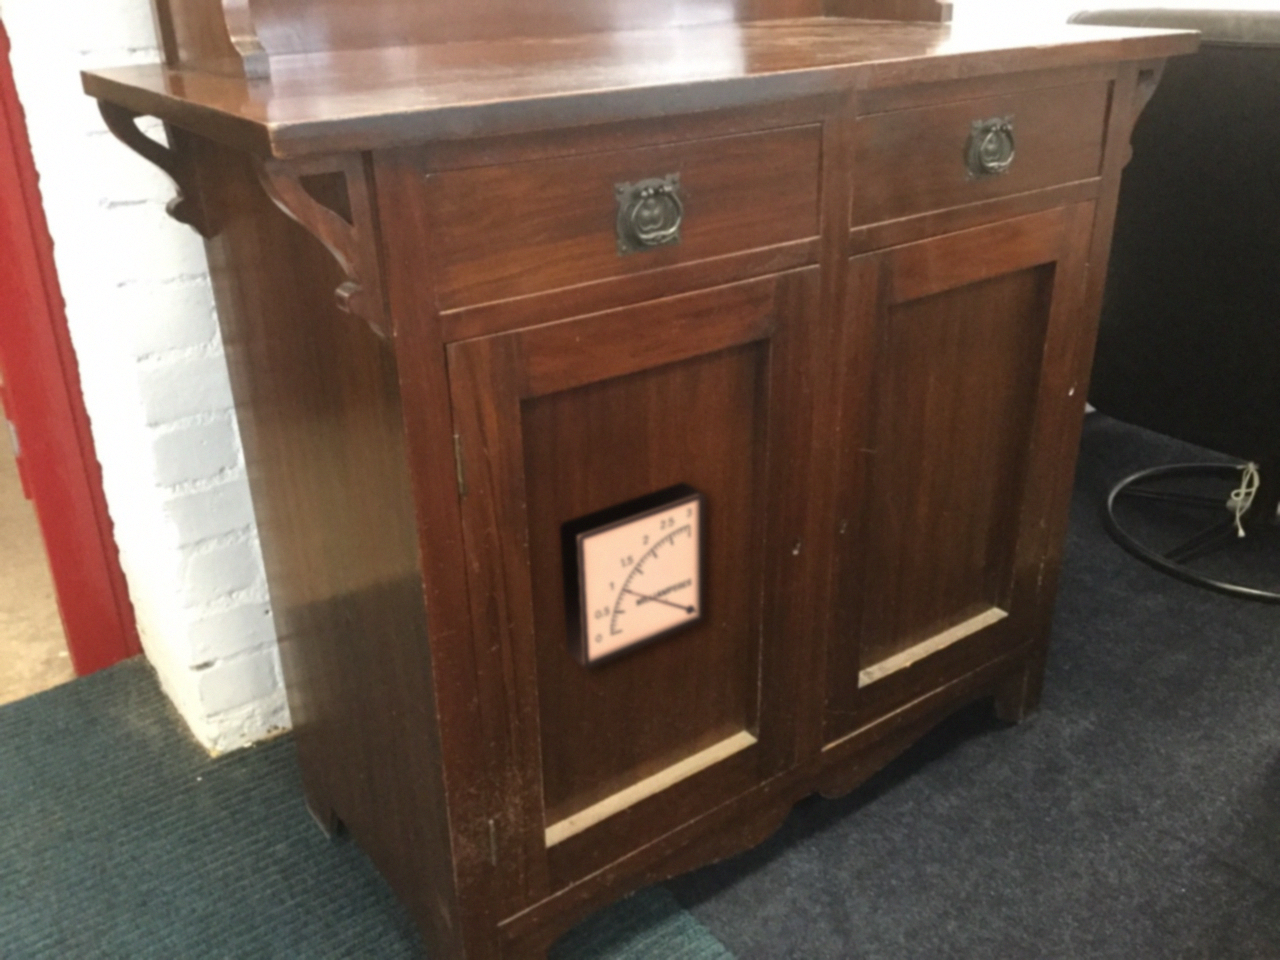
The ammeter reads 1 mA
